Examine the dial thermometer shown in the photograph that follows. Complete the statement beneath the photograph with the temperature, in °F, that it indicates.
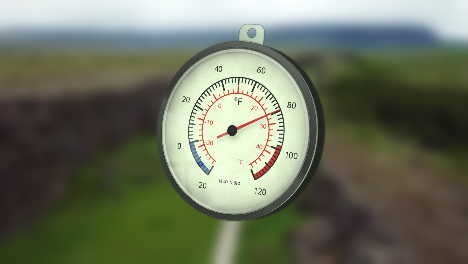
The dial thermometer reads 80 °F
